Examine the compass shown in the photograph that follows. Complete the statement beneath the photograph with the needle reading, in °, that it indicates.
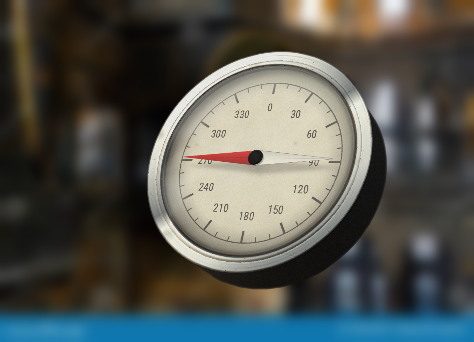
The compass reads 270 °
